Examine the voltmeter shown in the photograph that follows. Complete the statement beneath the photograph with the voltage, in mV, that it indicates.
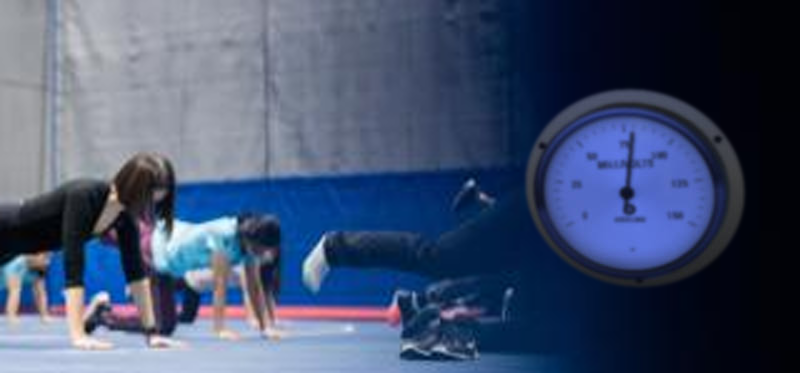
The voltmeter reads 80 mV
